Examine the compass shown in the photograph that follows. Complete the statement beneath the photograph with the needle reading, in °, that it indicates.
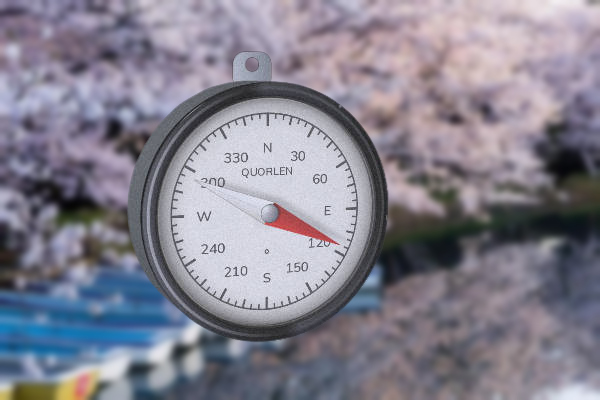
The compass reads 115 °
